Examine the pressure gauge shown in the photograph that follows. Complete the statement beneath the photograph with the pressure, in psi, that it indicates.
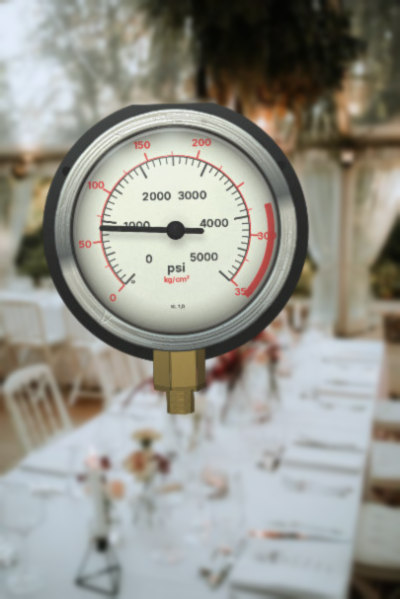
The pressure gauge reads 900 psi
